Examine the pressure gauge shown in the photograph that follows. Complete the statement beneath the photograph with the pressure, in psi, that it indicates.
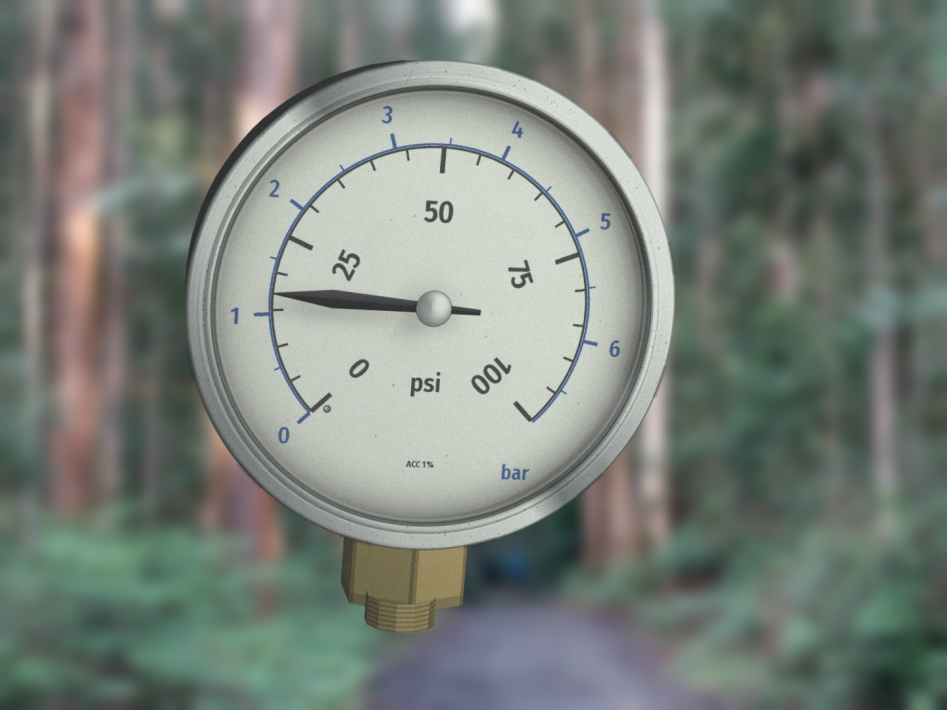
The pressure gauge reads 17.5 psi
